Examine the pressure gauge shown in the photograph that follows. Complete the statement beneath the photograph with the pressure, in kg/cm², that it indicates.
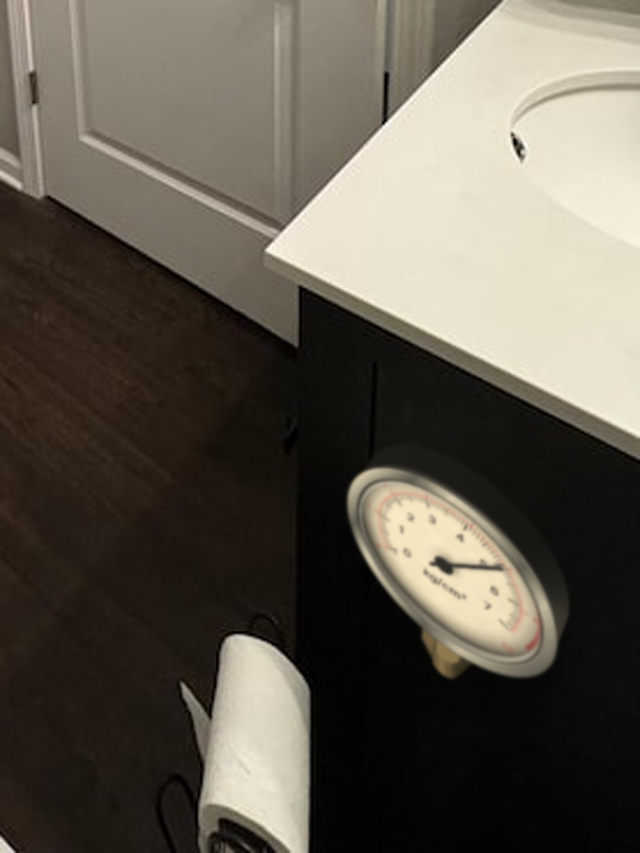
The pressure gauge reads 5 kg/cm²
